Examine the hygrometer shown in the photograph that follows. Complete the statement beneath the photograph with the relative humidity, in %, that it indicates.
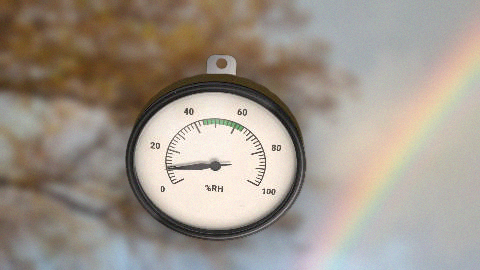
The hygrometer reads 10 %
